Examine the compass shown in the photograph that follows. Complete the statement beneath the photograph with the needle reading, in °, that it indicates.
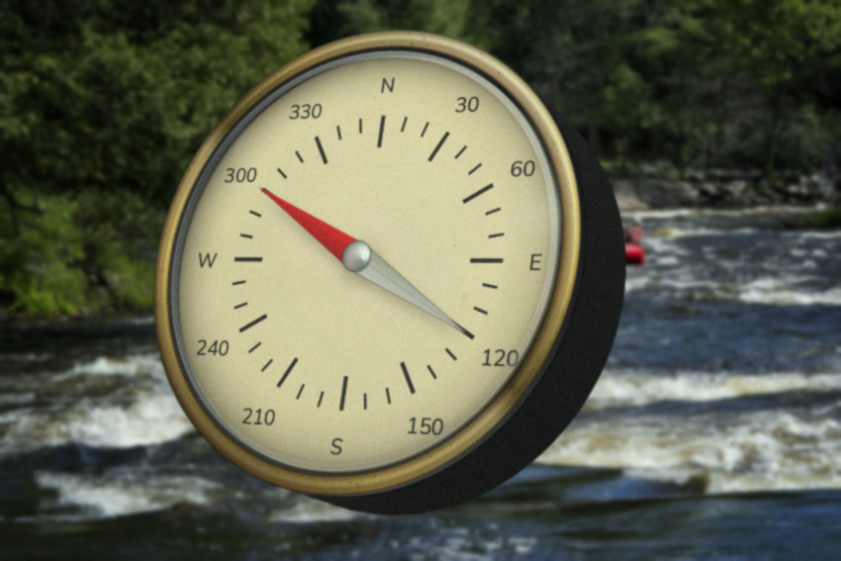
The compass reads 300 °
